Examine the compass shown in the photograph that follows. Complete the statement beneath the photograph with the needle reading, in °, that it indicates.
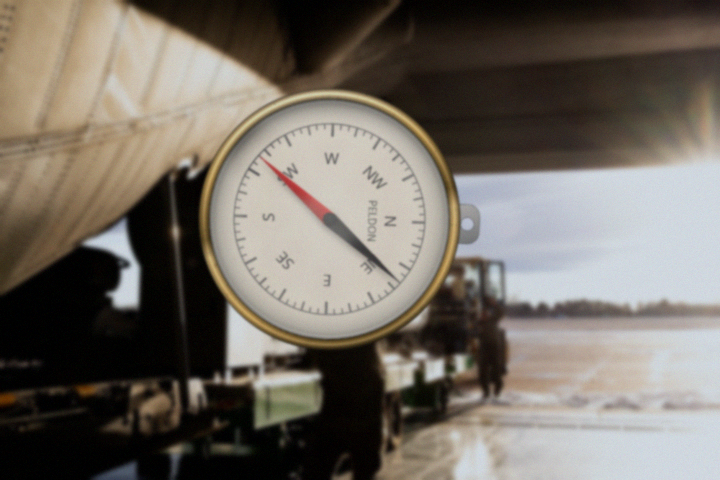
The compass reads 220 °
